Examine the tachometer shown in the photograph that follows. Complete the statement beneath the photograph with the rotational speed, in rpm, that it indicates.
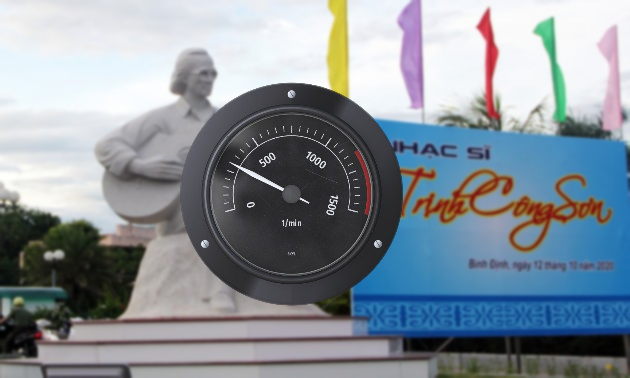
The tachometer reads 300 rpm
